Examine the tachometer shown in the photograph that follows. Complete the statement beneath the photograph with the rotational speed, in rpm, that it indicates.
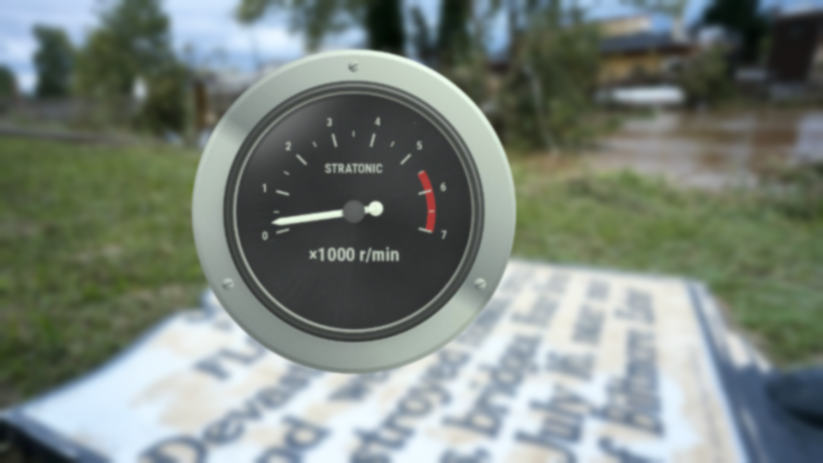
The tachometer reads 250 rpm
